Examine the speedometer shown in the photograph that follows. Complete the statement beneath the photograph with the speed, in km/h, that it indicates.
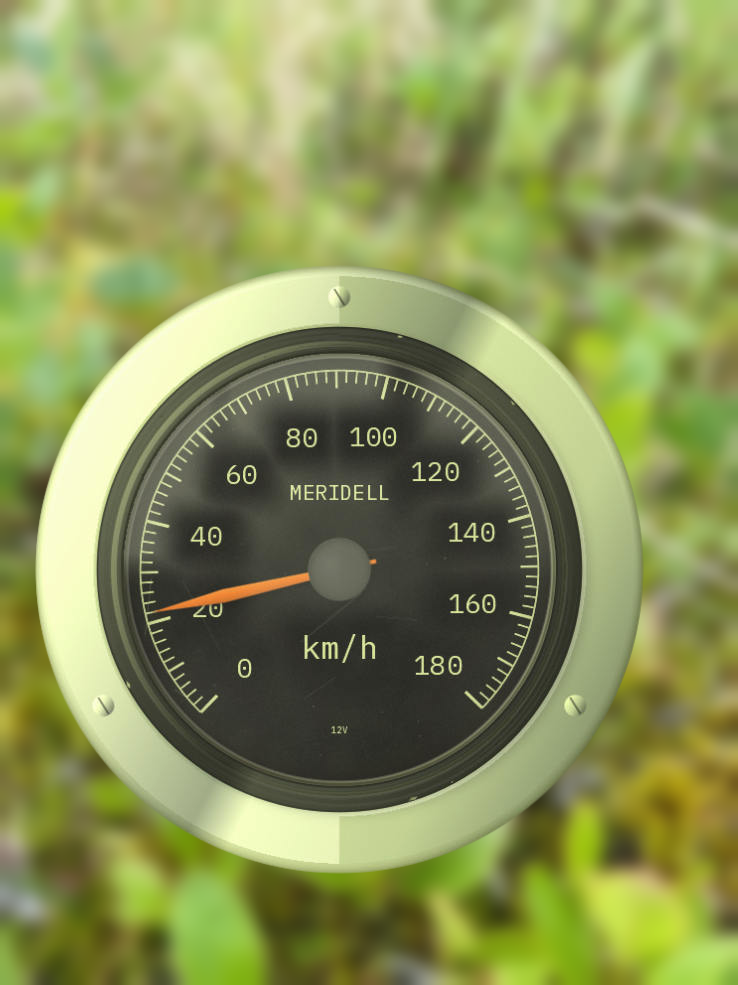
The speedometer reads 22 km/h
